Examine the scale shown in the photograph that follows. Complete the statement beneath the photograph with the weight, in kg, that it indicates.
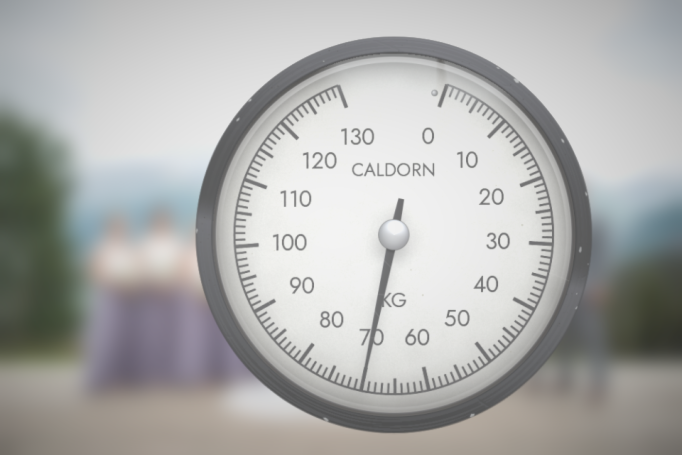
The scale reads 70 kg
